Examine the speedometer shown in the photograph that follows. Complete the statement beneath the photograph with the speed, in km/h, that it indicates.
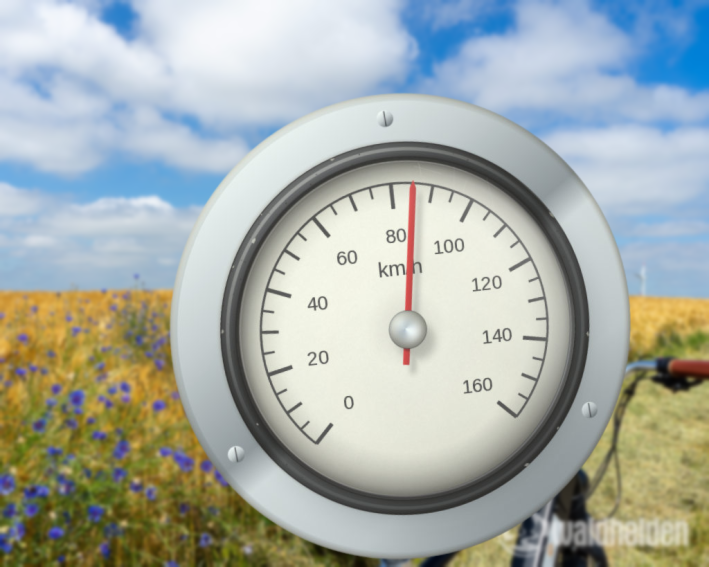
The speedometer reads 85 km/h
